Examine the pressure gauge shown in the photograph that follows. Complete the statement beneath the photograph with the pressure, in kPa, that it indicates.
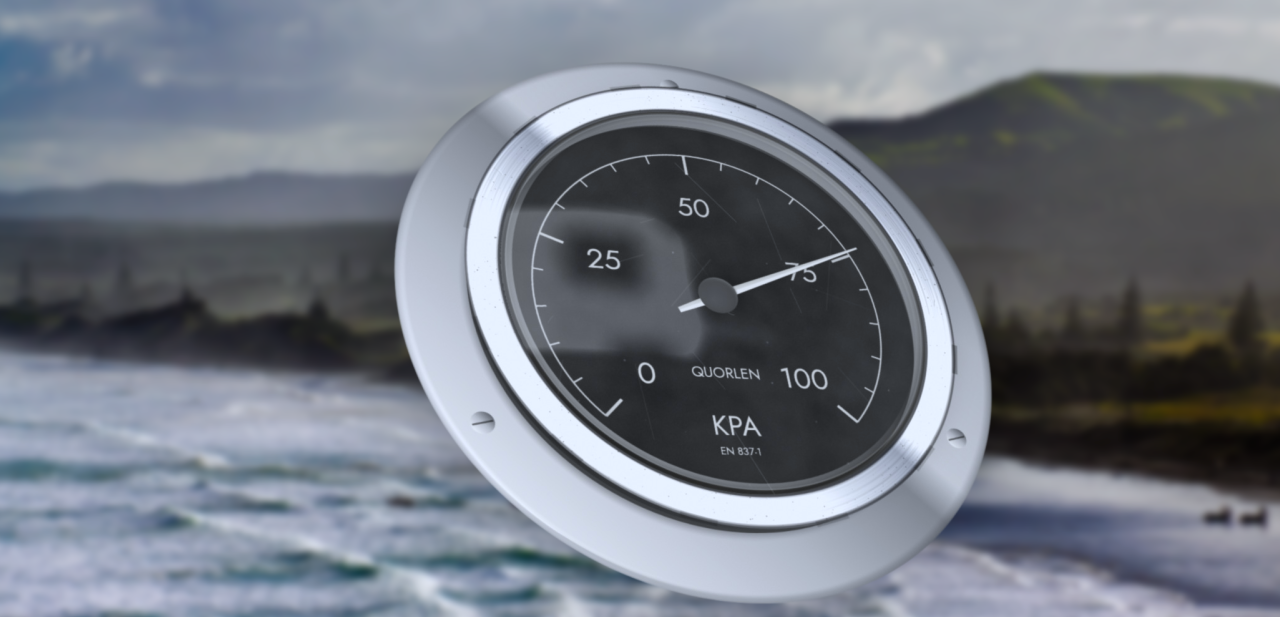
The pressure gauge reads 75 kPa
